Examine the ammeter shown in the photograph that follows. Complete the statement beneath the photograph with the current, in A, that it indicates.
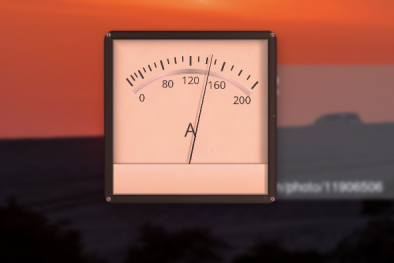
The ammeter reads 145 A
